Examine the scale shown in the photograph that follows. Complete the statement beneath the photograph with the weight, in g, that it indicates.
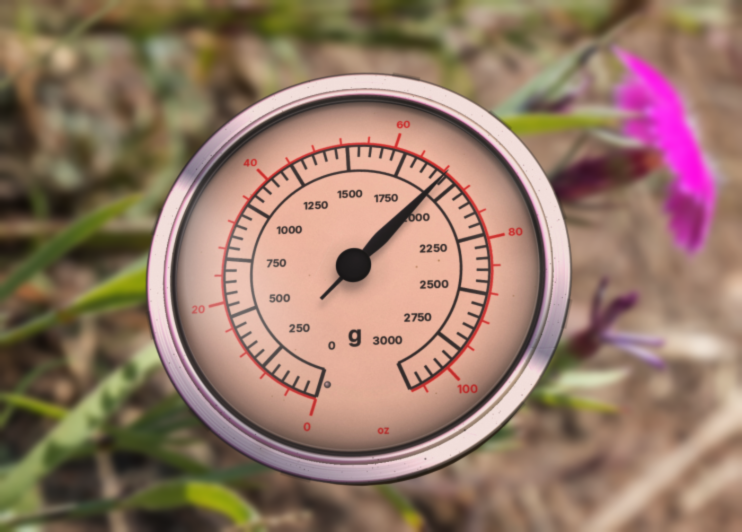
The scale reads 1950 g
